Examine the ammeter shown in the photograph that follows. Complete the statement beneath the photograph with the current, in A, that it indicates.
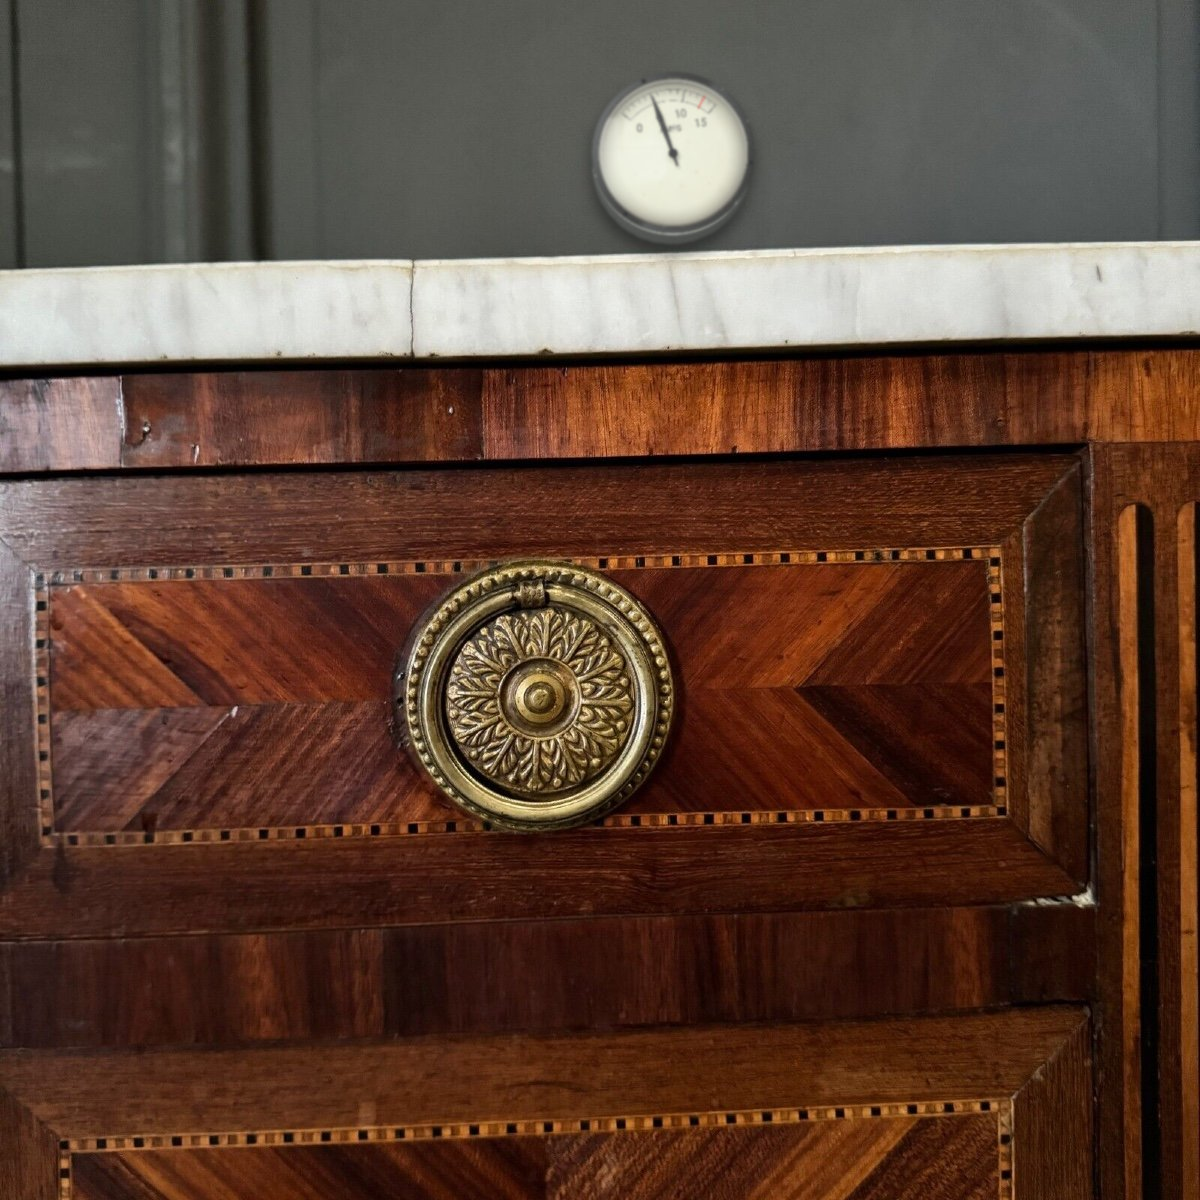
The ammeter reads 5 A
